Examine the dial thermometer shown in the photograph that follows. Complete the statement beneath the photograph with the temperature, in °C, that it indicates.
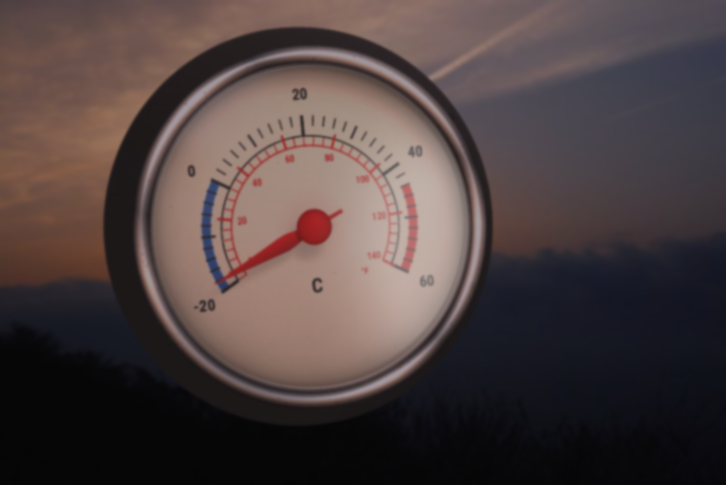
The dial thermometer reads -18 °C
